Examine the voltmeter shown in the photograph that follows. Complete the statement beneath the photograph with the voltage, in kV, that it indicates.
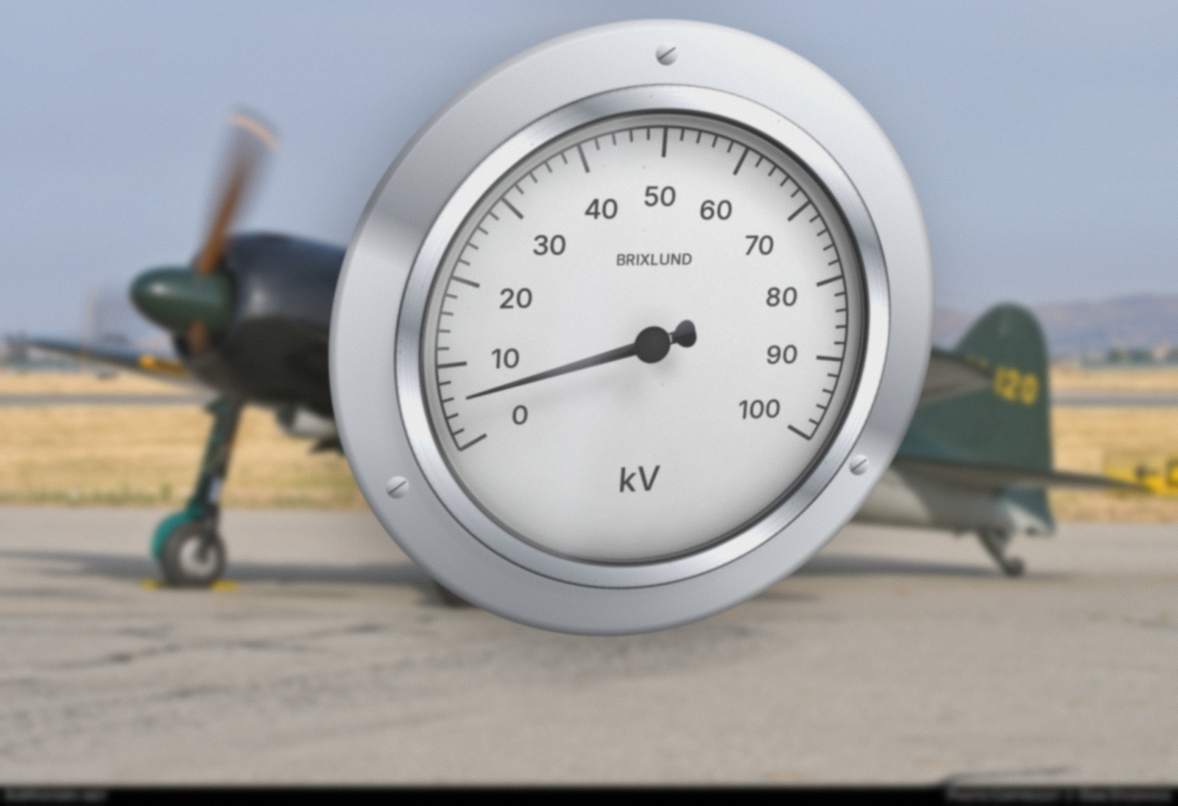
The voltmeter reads 6 kV
